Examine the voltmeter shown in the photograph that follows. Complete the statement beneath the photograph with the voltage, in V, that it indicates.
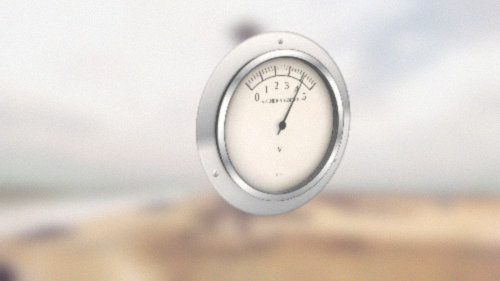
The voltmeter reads 4 V
